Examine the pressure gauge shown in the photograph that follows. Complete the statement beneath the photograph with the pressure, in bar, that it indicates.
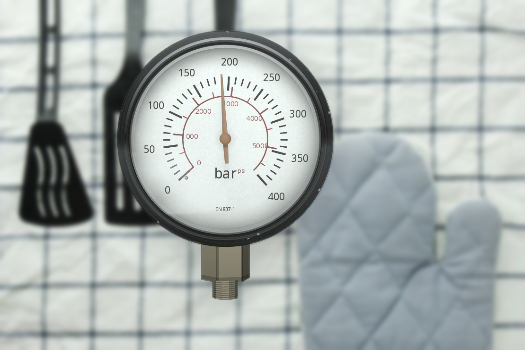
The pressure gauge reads 190 bar
